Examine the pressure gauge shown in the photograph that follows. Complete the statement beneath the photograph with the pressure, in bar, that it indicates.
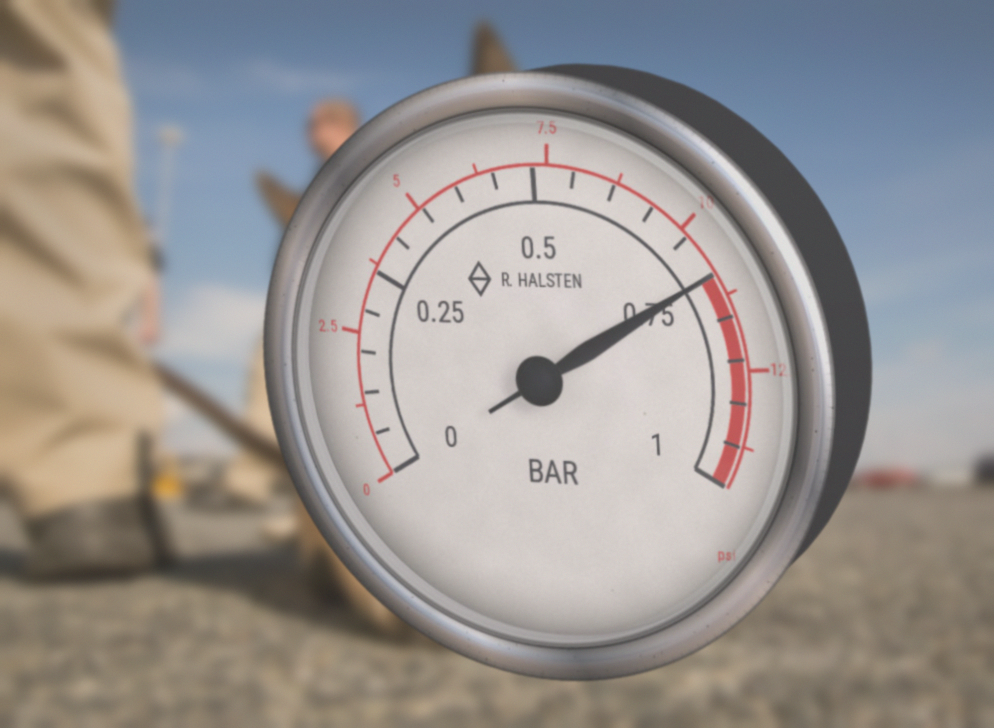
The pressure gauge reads 0.75 bar
